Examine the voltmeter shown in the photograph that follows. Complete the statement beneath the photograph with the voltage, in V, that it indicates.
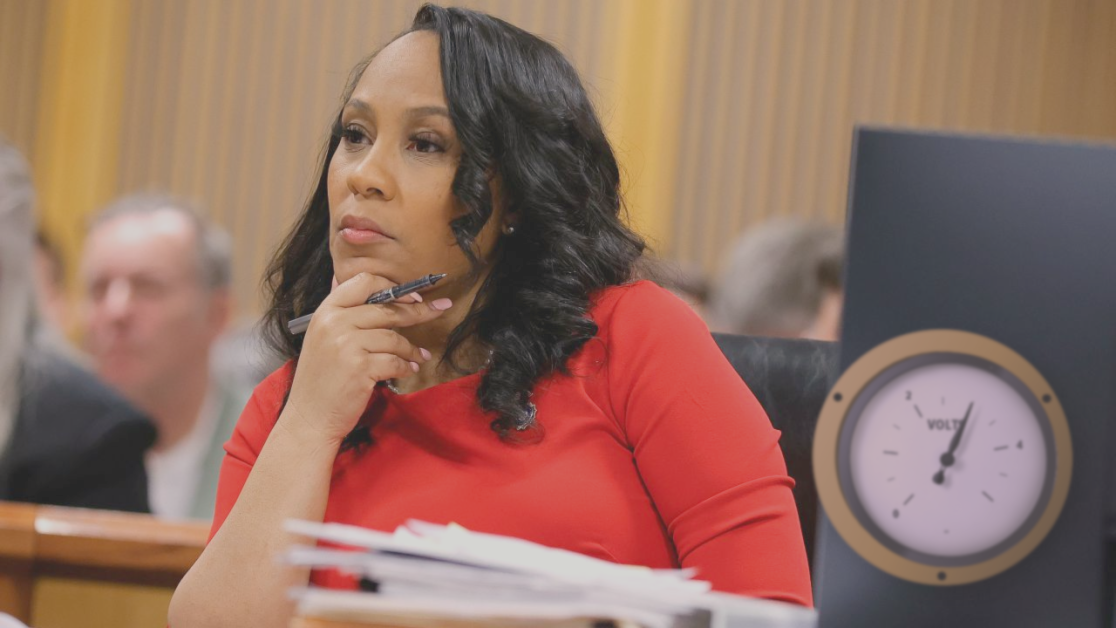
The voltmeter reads 3 V
